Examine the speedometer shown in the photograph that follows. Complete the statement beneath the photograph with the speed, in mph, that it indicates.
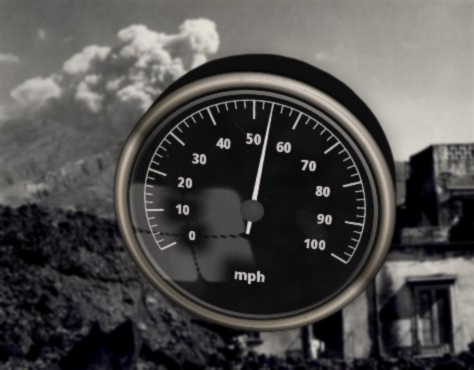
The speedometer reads 54 mph
